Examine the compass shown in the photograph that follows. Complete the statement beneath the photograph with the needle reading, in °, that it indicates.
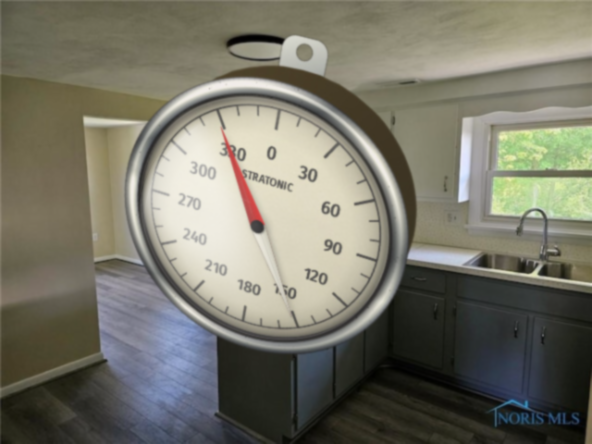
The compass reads 330 °
